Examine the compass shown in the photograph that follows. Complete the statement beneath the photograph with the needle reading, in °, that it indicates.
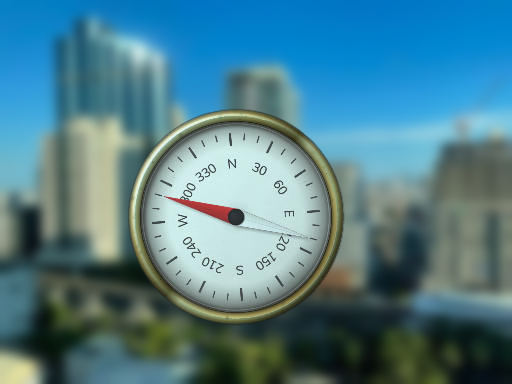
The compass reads 290 °
